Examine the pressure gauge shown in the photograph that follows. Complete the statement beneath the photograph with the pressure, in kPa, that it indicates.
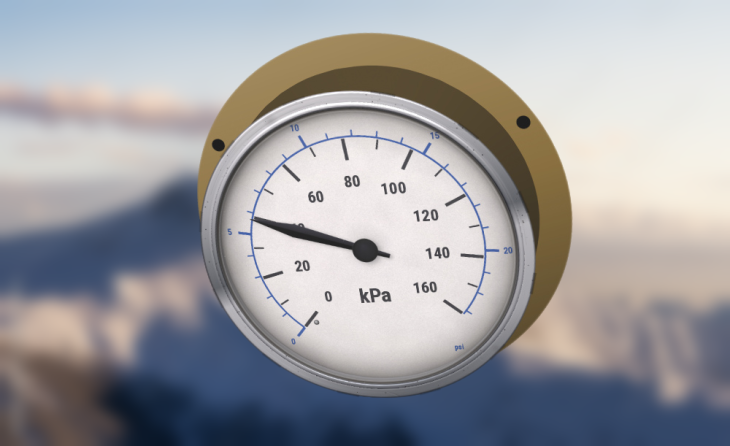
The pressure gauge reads 40 kPa
